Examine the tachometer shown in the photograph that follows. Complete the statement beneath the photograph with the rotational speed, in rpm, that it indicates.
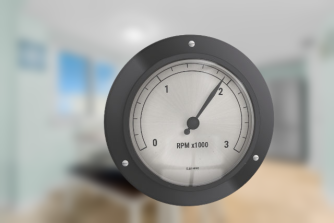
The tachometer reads 1900 rpm
